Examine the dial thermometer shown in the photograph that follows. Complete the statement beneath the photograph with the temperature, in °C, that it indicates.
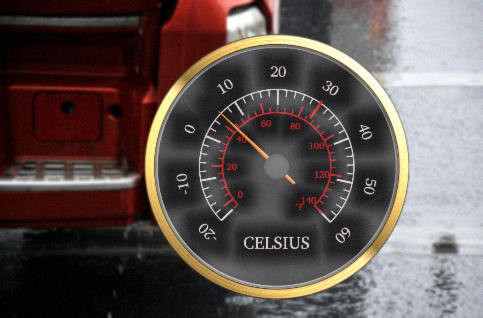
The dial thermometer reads 6 °C
